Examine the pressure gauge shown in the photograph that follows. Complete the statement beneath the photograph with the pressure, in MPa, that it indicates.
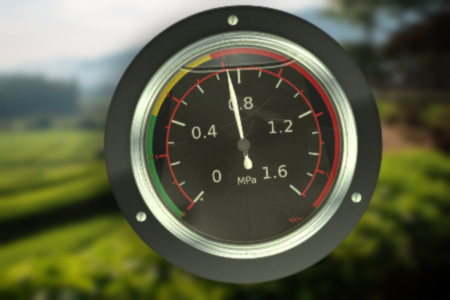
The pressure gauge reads 0.75 MPa
